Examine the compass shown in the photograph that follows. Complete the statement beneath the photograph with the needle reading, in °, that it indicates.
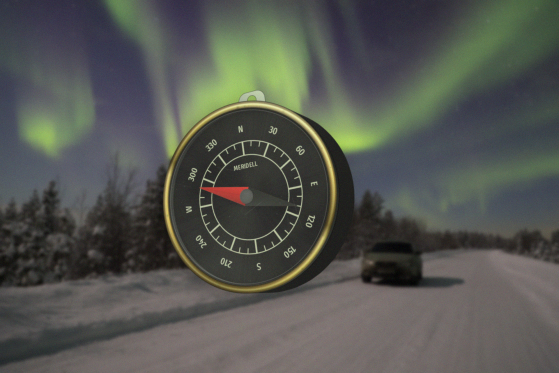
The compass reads 290 °
